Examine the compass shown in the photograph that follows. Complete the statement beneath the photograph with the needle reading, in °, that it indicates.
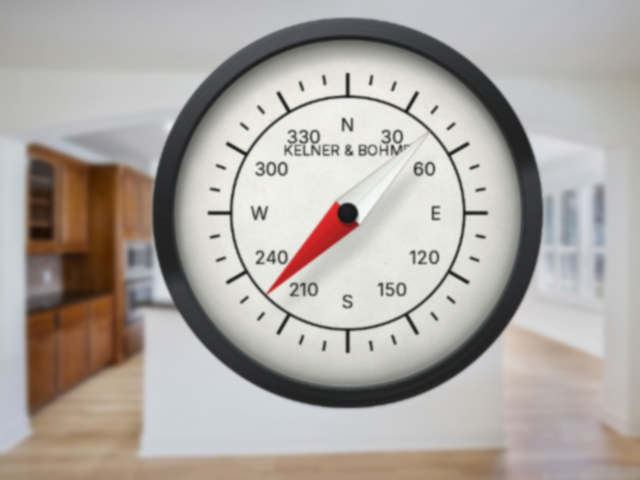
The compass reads 225 °
